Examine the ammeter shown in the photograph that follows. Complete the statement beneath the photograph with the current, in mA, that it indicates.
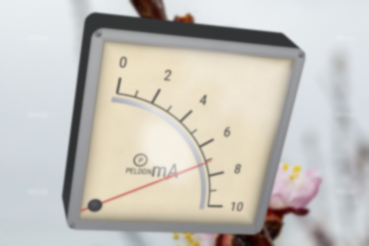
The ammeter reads 7 mA
